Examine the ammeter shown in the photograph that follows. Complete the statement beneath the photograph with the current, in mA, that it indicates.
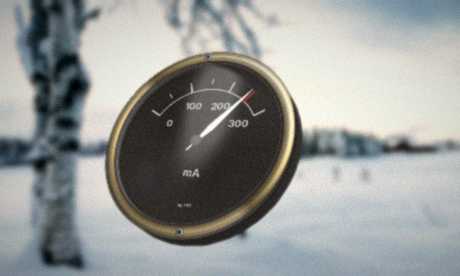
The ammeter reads 250 mA
